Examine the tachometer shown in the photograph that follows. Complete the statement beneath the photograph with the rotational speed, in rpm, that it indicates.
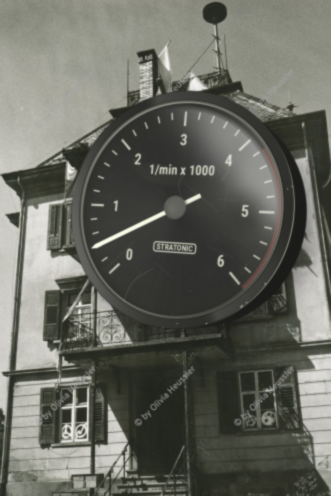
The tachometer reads 400 rpm
